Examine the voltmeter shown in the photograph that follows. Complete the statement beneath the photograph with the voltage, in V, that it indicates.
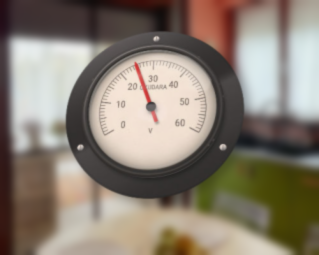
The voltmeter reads 25 V
